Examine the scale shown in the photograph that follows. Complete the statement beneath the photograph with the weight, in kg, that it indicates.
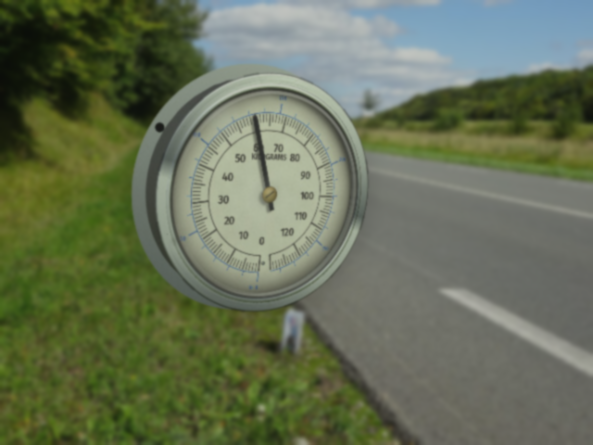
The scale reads 60 kg
